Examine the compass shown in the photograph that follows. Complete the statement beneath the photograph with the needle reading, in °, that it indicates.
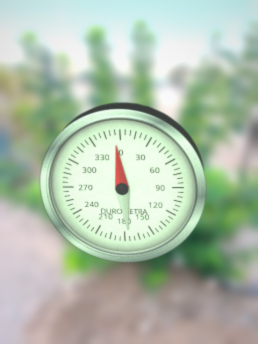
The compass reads 355 °
